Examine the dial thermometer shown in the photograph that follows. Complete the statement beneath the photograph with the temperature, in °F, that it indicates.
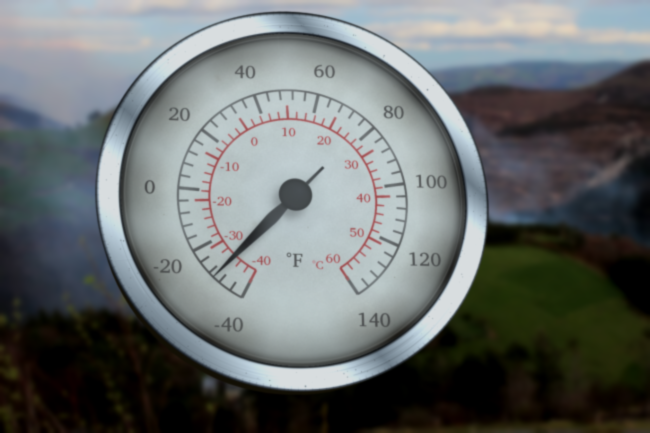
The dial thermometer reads -30 °F
